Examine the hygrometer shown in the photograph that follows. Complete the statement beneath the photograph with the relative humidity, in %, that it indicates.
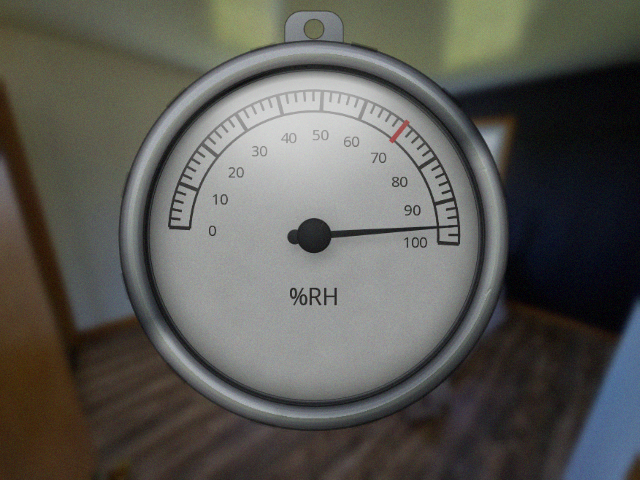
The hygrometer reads 96 %
